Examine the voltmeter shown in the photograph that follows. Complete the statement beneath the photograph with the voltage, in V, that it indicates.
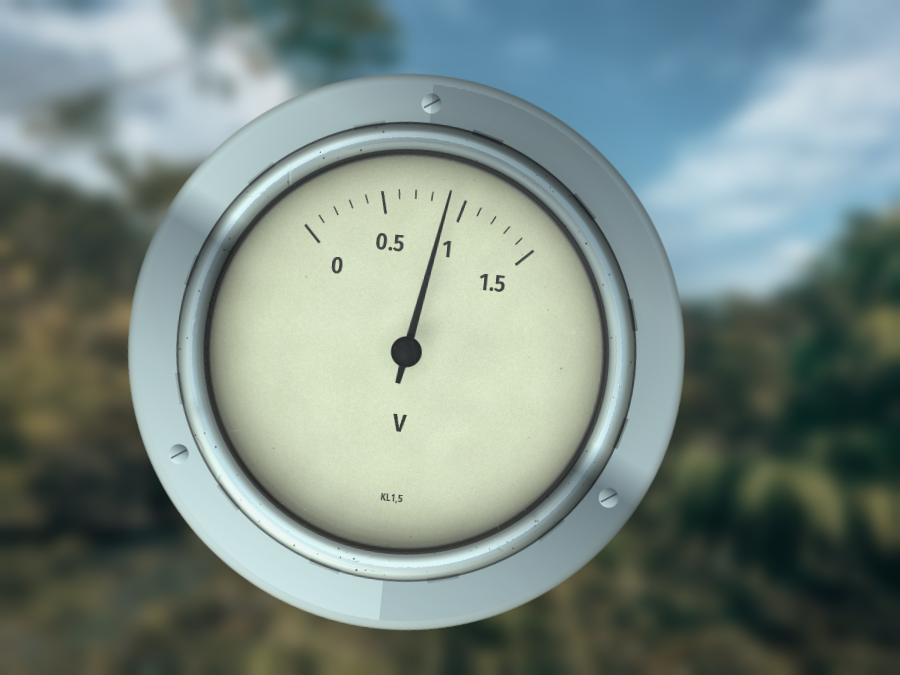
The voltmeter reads 0.9 V
